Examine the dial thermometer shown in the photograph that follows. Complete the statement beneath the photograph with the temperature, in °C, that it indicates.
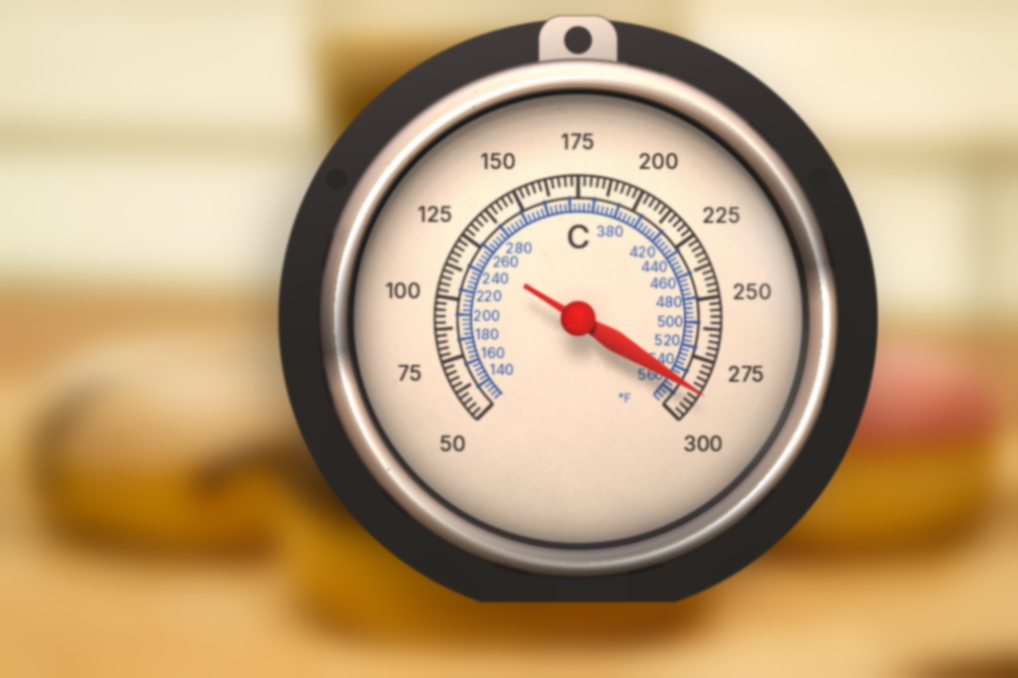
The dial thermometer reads 287.5 °C
